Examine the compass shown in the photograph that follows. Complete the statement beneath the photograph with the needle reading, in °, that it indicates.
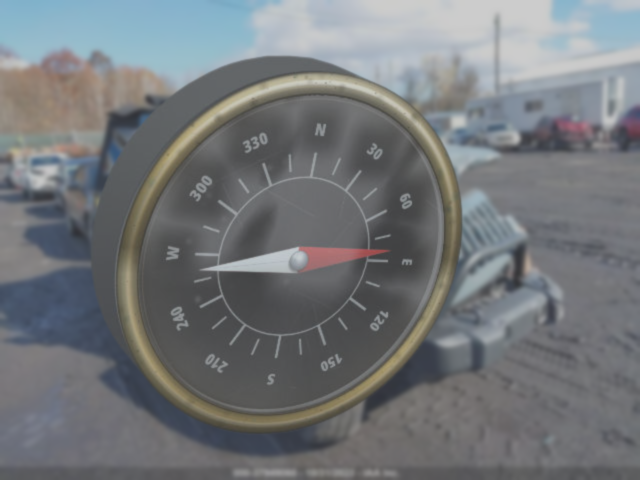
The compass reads 82.5 °
